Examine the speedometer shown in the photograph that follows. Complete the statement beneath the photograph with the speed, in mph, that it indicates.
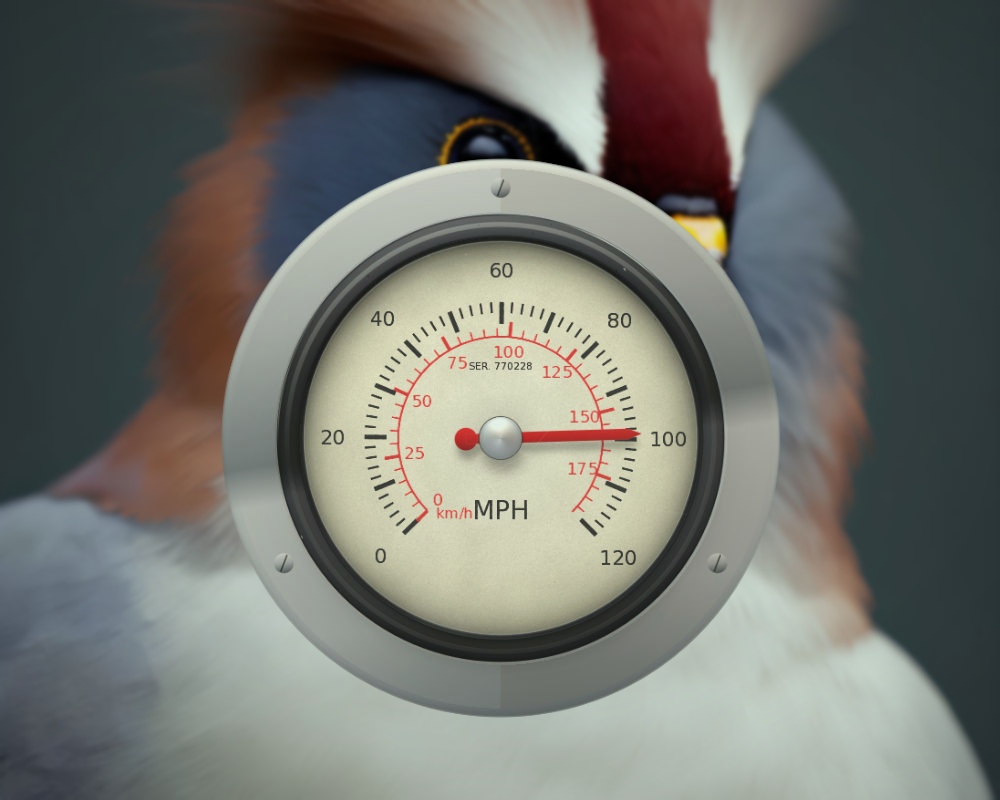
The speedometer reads 99 mph
